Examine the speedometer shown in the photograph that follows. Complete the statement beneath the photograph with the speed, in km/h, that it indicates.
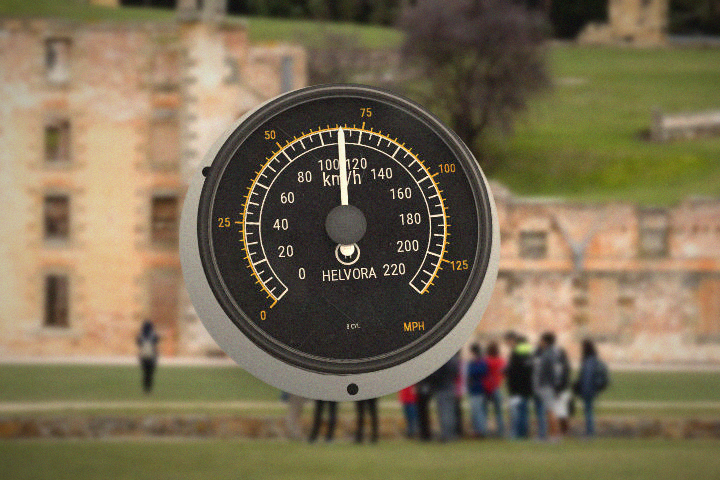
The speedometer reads 110 km/h
